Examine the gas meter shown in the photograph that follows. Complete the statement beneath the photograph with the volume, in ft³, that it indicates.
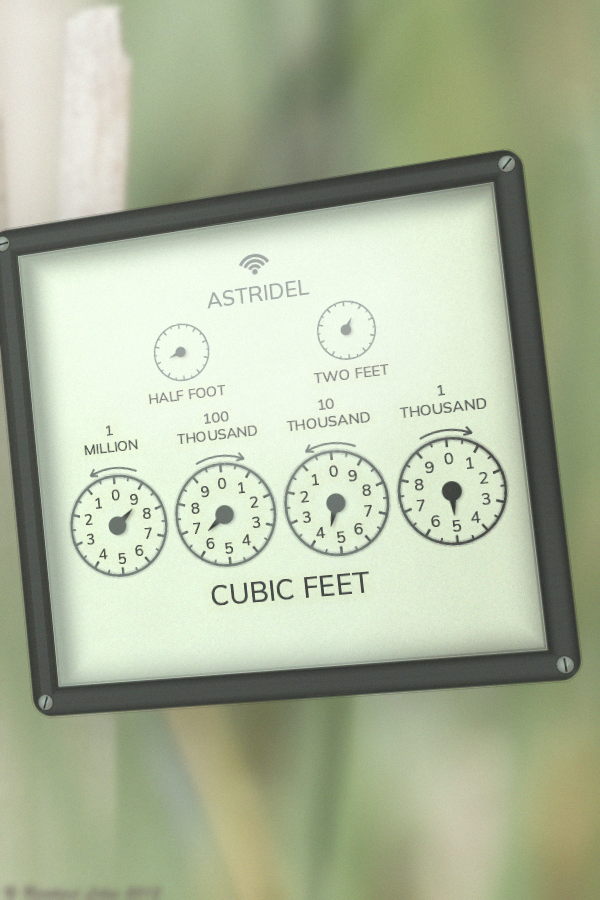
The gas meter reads 864500 ft³
